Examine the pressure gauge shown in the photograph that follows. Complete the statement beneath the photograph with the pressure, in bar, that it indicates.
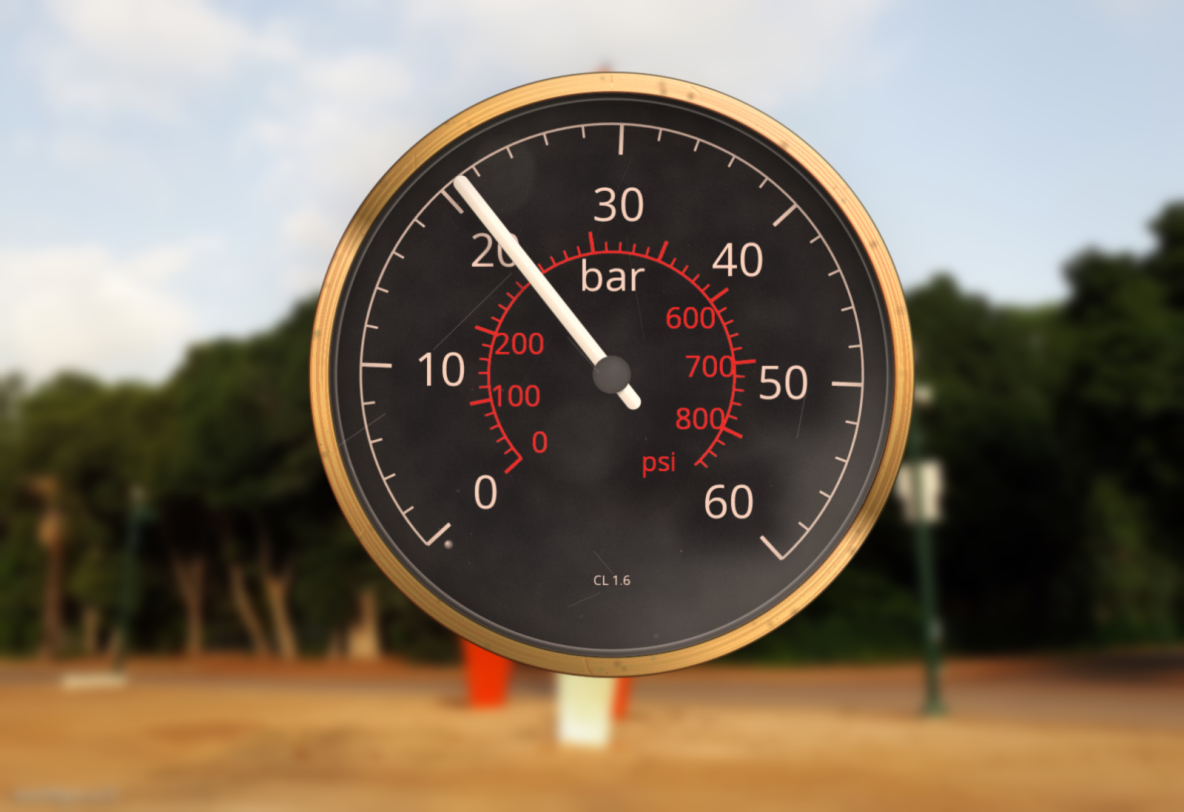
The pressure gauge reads 21 bar
